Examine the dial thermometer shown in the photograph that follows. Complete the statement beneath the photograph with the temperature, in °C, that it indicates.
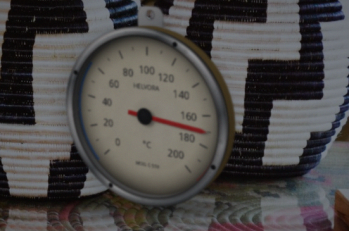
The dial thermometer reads 170 °C
